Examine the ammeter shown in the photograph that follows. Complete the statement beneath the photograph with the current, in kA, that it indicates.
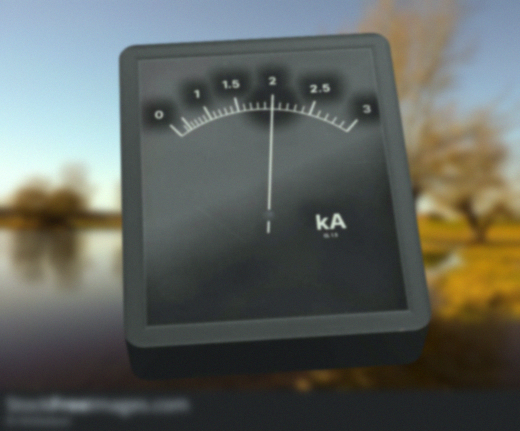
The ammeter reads 2 kA
